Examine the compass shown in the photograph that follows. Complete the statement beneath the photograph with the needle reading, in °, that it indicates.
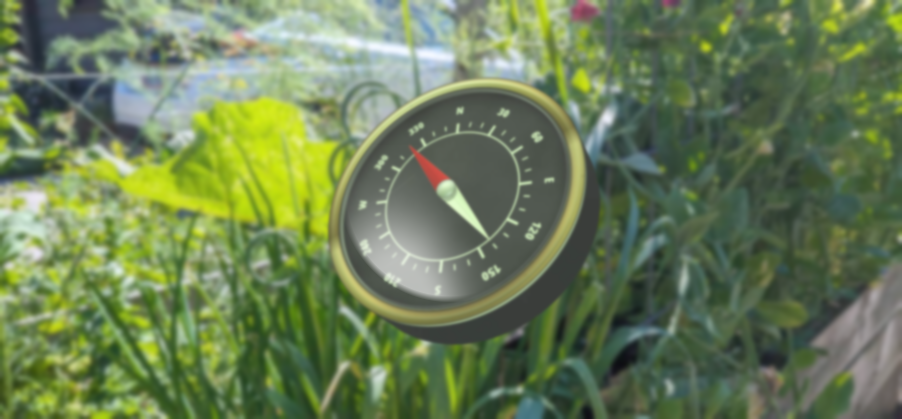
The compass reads 320 °
